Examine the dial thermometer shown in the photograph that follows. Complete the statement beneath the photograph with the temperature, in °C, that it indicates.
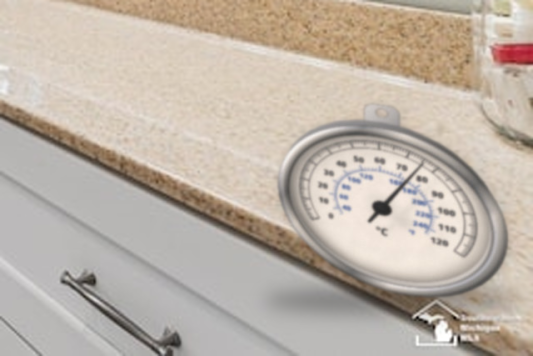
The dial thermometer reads 75 °C
